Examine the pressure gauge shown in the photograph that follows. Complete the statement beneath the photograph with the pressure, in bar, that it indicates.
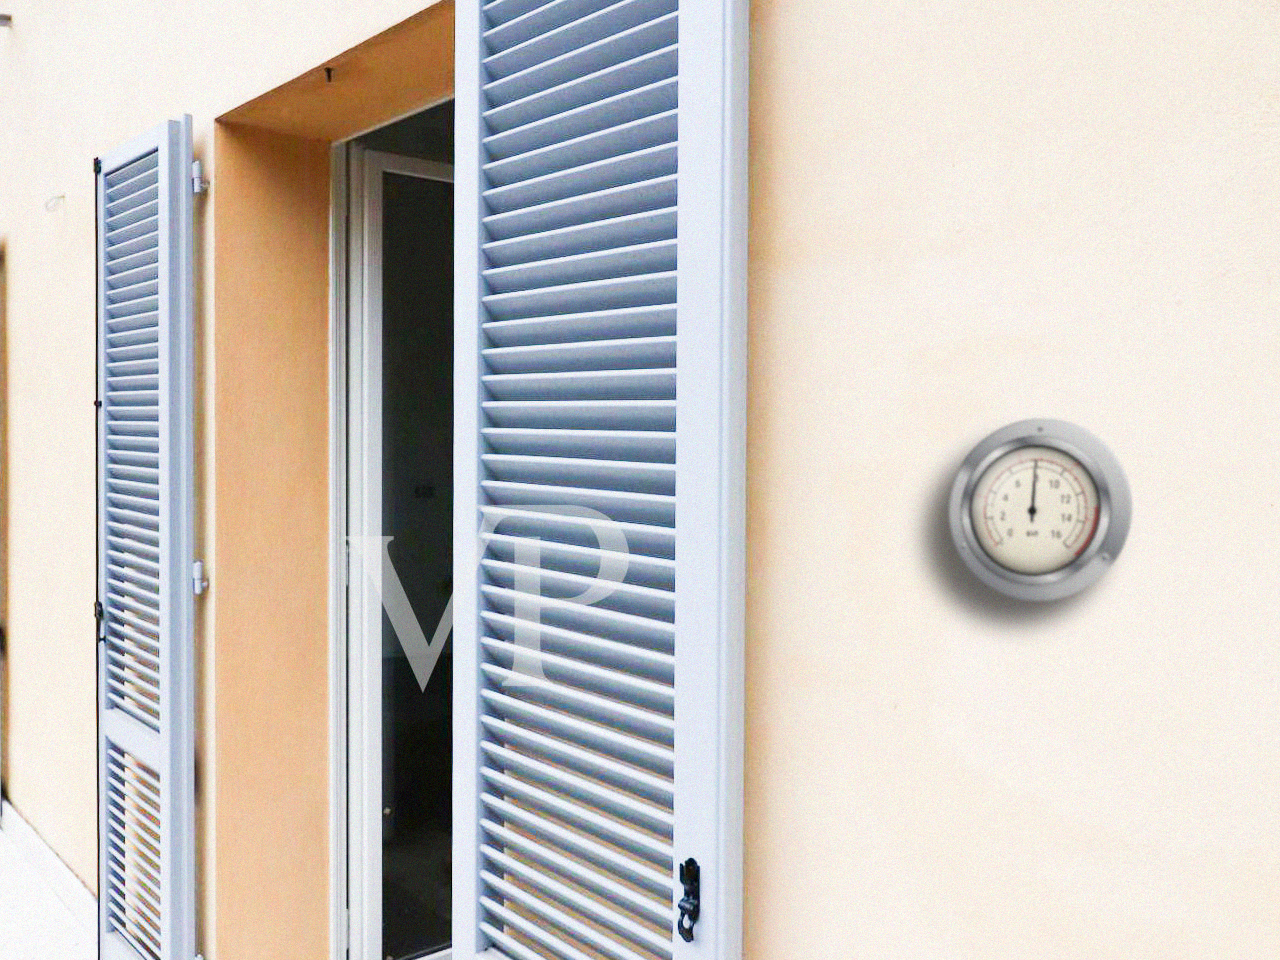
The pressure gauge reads 8 bar
